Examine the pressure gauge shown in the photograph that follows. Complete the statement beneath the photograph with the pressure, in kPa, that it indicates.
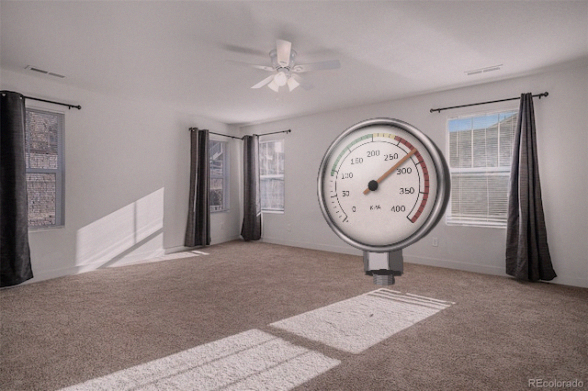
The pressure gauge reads 280 kPa
